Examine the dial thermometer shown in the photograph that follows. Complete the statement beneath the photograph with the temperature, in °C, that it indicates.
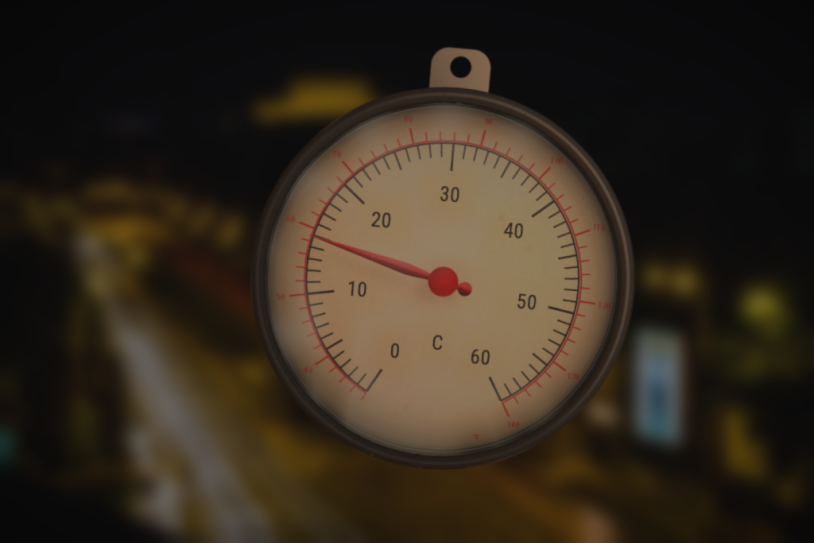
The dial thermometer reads 15 °C
